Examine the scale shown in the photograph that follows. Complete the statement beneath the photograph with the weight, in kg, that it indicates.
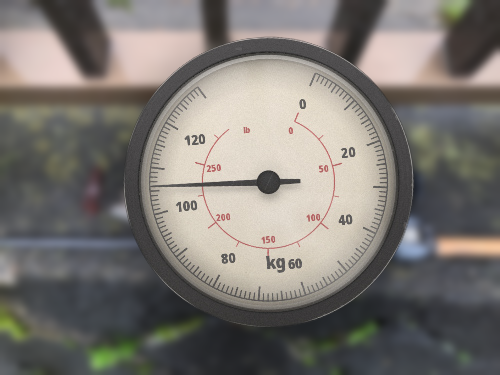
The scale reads 106 kg
